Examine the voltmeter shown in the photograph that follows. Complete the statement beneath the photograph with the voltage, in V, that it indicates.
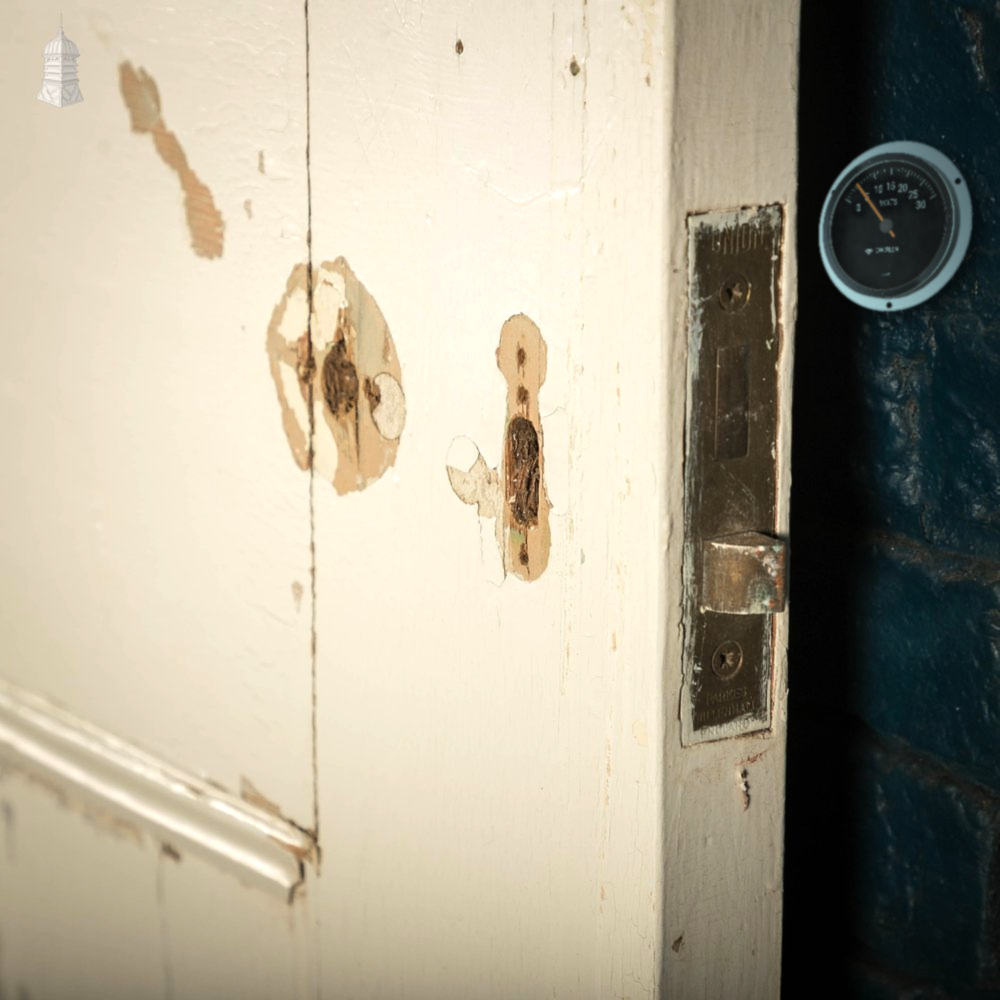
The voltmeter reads 5 V
